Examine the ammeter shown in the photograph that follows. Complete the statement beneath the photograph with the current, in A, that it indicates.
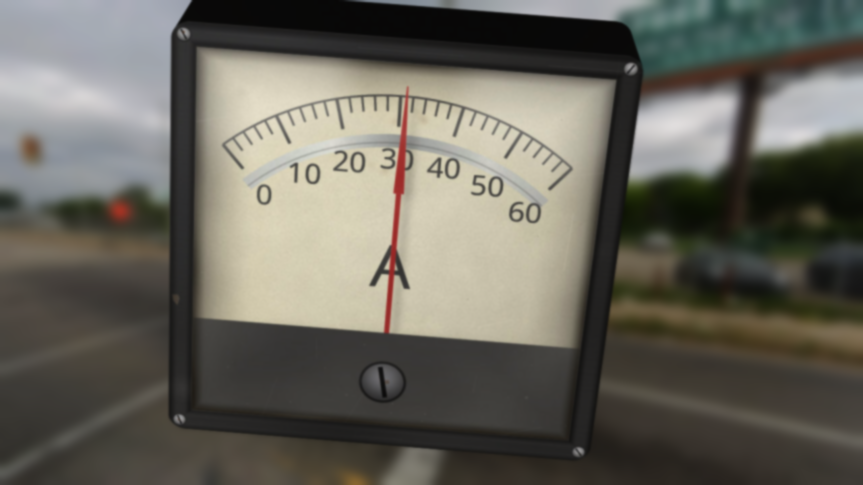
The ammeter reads 31 A
